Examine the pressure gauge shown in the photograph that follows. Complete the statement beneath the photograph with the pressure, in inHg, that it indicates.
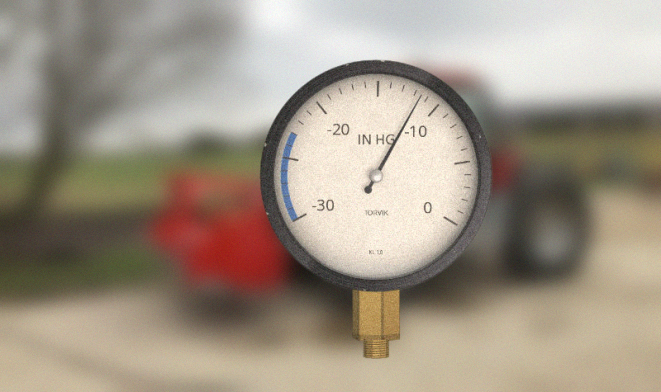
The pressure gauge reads -11.5 inHg
